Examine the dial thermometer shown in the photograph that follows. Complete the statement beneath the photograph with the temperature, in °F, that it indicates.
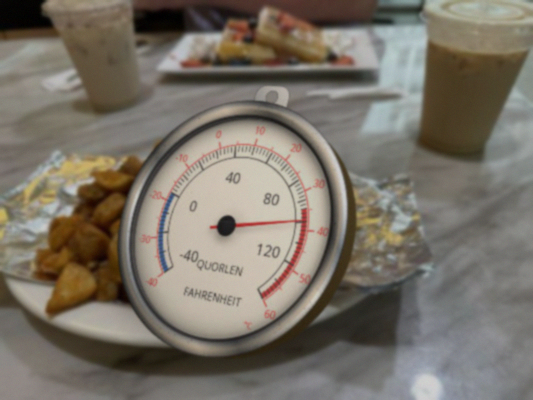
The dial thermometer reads 100 °F
